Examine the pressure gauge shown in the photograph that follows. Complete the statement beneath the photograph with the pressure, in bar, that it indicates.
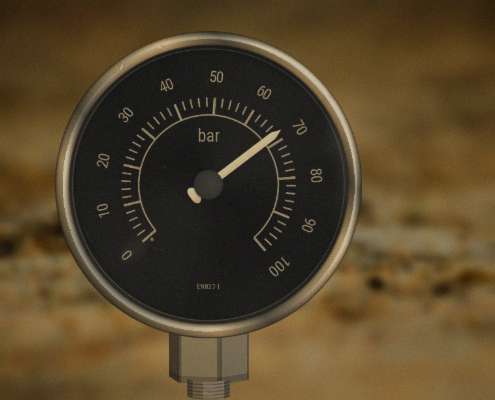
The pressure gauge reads 68 bar
